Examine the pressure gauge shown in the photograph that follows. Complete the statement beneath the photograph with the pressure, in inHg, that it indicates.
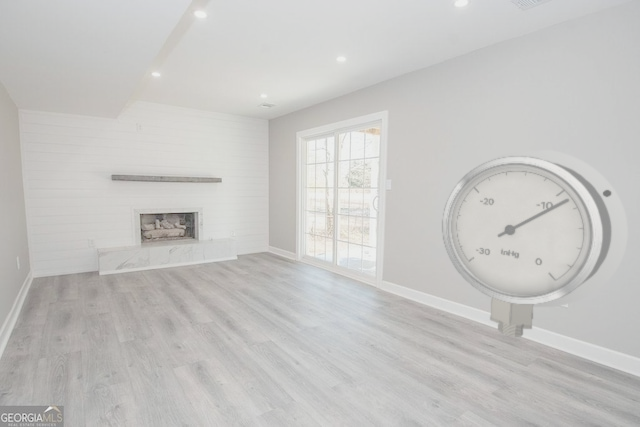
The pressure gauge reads -9 inHg
